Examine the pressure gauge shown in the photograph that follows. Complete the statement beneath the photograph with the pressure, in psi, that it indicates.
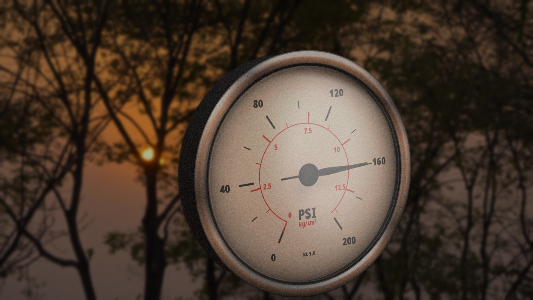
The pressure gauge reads 160 psi
